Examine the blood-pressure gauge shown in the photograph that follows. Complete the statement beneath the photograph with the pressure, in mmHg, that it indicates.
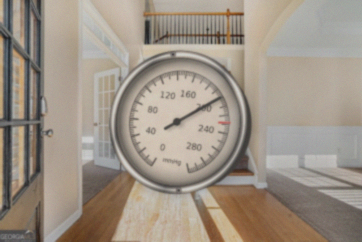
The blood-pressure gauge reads 200 mmHg
